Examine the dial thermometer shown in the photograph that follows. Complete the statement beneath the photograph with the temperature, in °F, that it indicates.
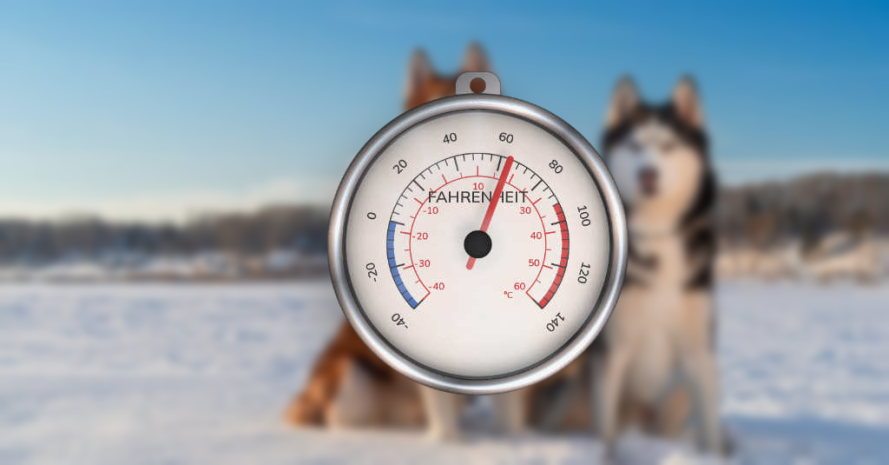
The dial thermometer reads 64 °F
